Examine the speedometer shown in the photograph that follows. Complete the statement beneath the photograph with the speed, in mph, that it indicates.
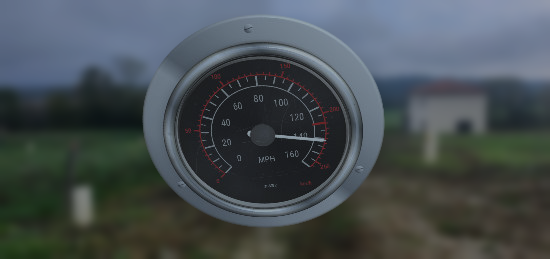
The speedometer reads 140 mph
